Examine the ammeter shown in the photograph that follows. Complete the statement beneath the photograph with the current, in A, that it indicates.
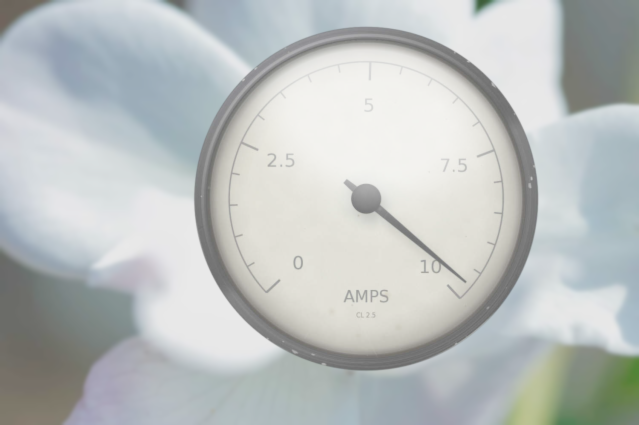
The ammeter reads 9.75 A
